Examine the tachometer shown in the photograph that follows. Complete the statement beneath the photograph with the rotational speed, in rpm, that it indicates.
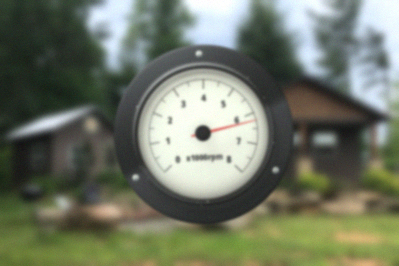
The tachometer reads 6250 rpm
